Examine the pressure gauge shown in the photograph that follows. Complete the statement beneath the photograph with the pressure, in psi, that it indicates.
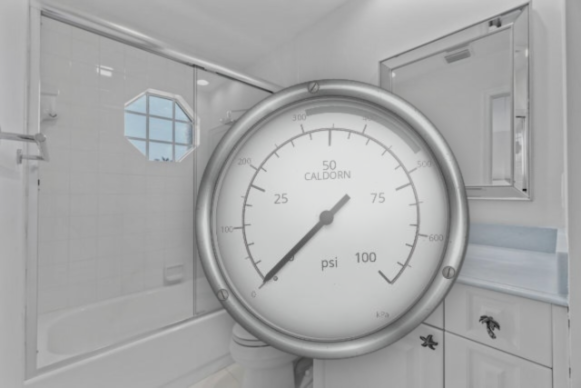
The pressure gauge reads 0 psi
